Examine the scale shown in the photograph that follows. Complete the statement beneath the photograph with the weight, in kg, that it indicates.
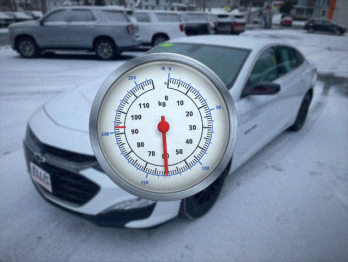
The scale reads 60 kg
